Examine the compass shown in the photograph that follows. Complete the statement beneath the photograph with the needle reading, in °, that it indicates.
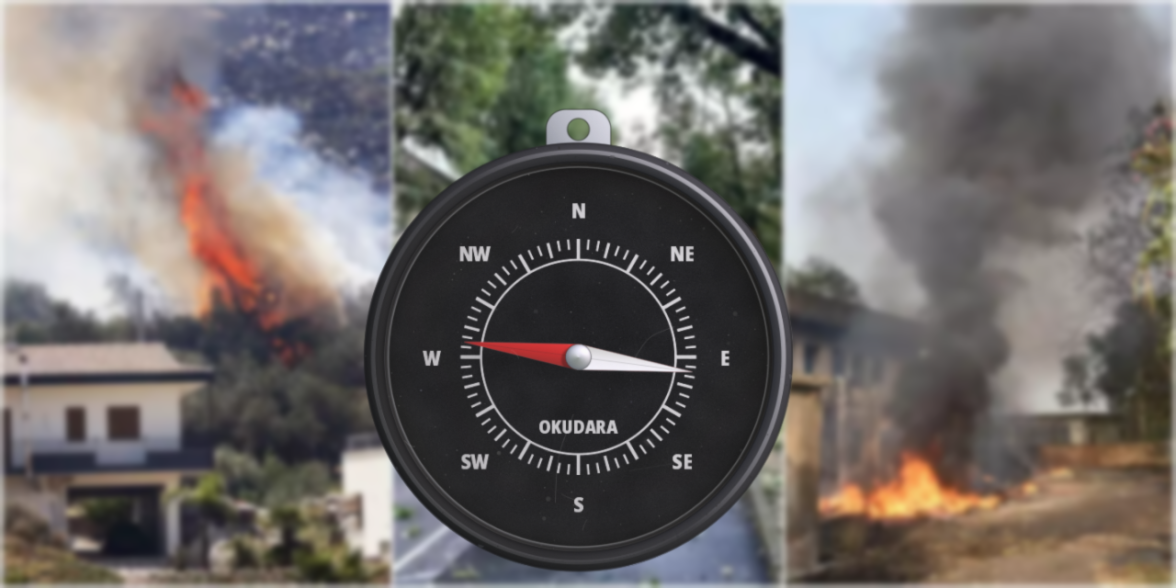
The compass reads 277.5 °
